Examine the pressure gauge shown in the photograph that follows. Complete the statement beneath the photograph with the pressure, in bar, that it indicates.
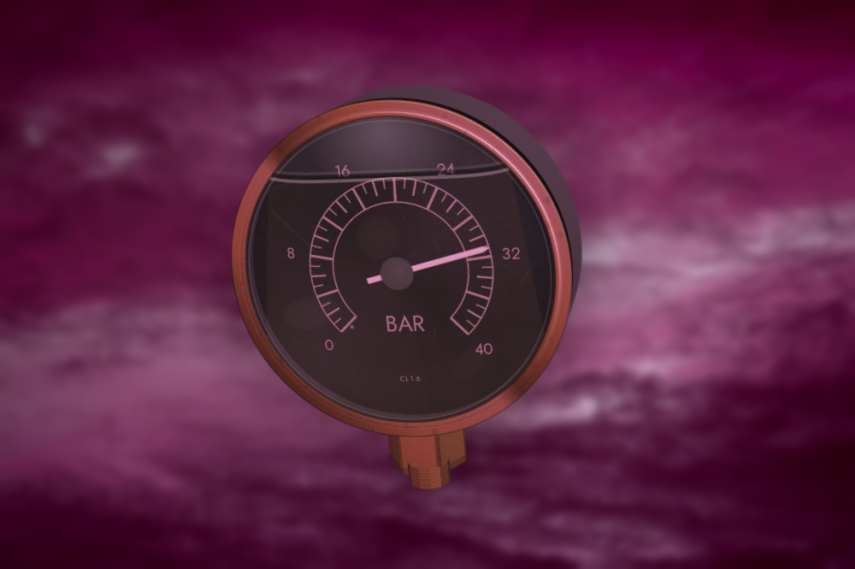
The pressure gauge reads 31 bar
